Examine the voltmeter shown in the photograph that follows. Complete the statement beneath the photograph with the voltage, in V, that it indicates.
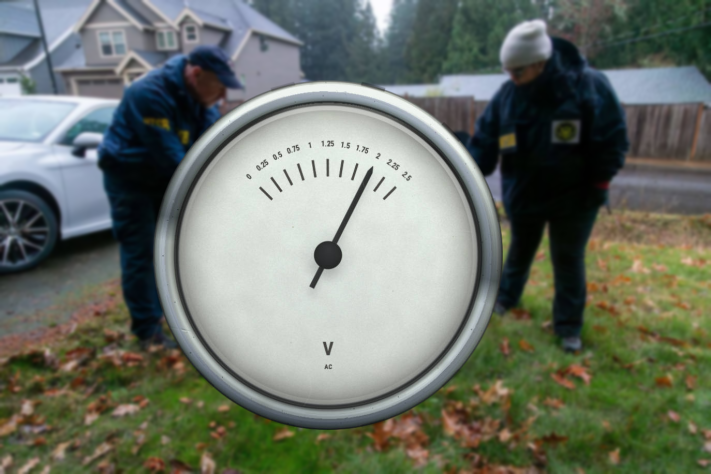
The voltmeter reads 2 V
